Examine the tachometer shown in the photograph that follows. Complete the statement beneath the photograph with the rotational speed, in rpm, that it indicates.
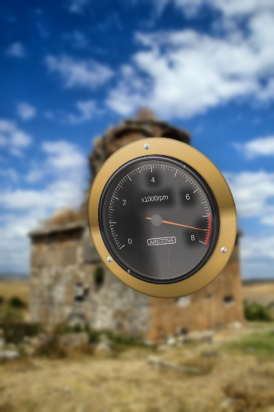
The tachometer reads 7500 rpm
